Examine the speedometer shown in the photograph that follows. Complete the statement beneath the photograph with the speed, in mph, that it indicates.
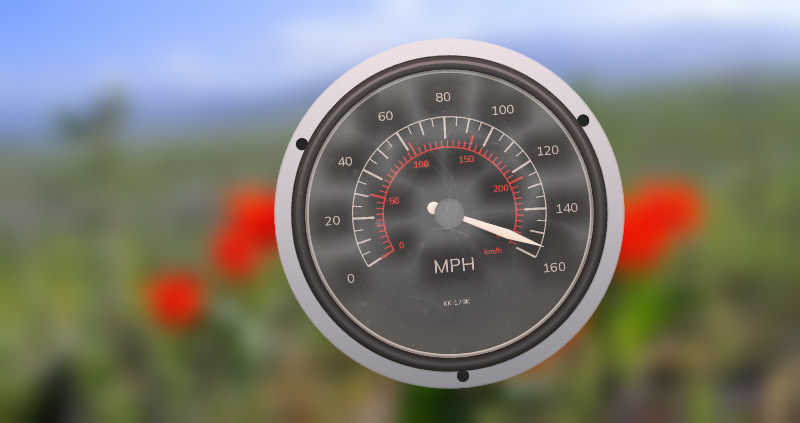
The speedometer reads 155 mph
